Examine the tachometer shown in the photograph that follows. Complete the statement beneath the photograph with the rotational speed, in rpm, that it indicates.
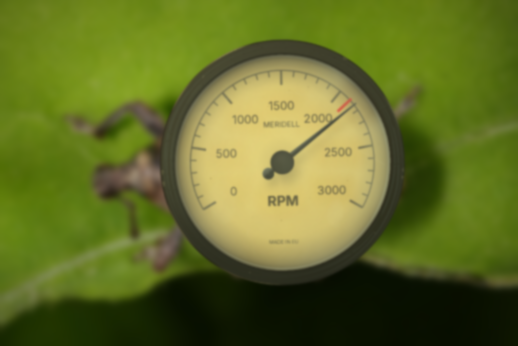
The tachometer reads 2150 rpm
